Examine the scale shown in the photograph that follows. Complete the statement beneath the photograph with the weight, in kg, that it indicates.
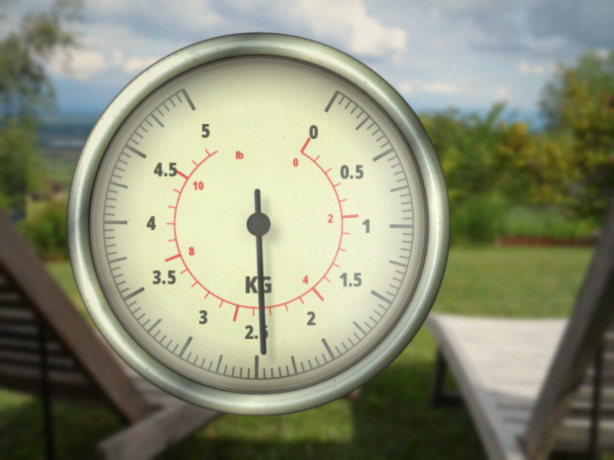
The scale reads 2.45 kg
